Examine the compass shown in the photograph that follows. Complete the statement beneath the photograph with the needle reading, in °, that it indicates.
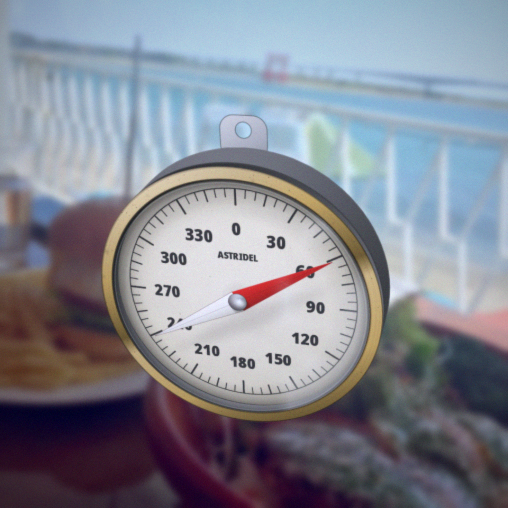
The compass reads 60 °
